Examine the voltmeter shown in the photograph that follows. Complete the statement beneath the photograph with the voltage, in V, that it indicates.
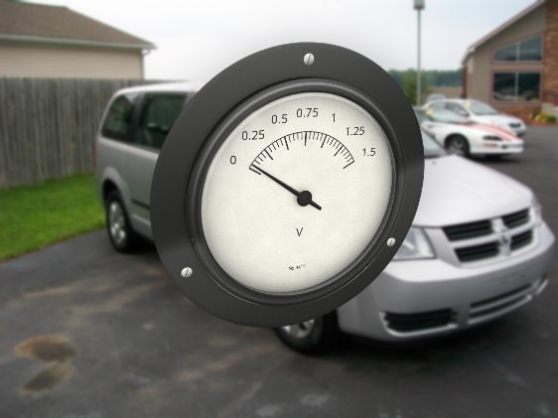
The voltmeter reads 0.05 V
